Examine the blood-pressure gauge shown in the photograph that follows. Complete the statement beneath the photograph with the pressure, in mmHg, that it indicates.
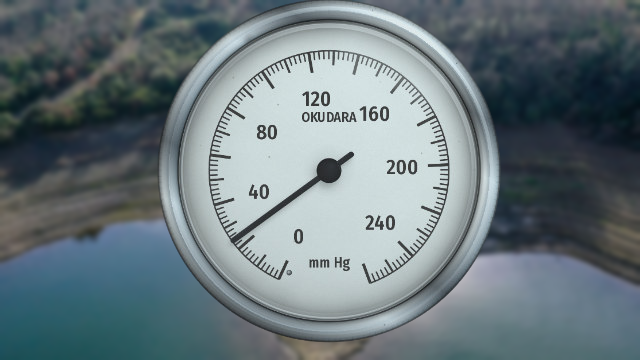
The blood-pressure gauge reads 24 mmHg
